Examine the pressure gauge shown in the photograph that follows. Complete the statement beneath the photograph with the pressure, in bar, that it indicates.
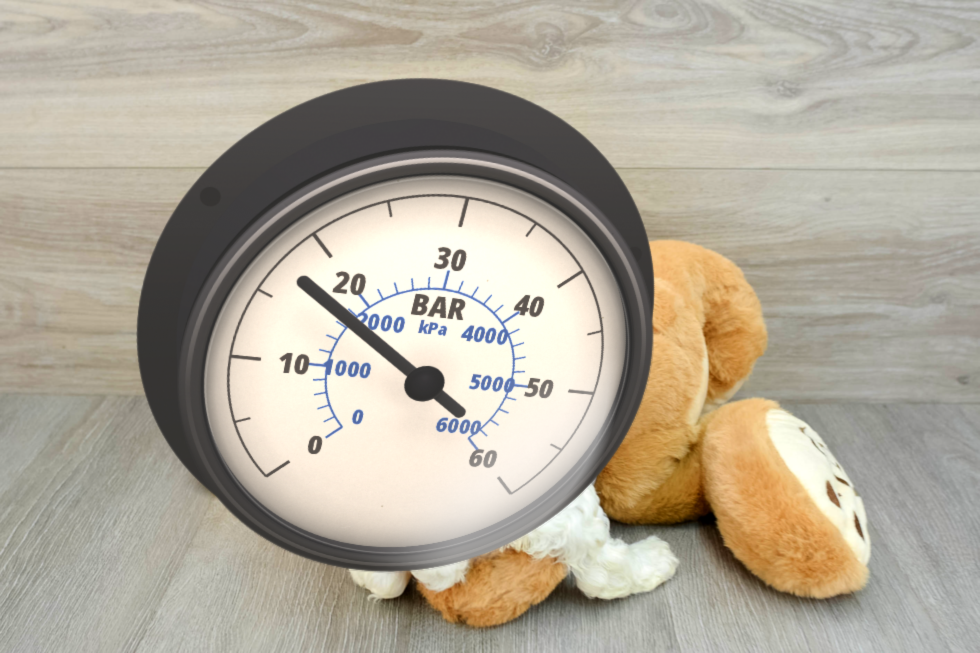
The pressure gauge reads 17.5 bar
